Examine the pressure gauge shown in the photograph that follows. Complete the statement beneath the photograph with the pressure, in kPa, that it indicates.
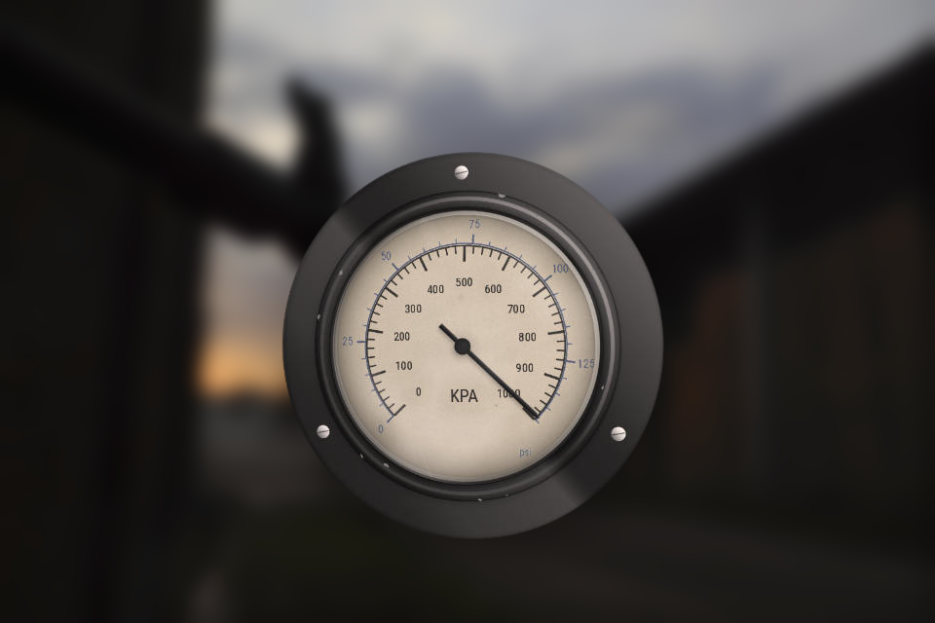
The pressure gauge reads 990 kPa
